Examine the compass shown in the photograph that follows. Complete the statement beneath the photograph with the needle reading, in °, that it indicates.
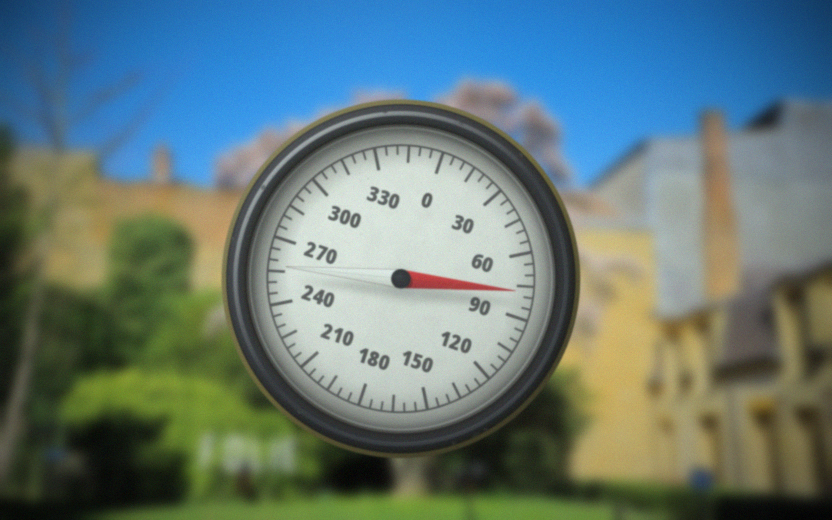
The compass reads 77.5 °
